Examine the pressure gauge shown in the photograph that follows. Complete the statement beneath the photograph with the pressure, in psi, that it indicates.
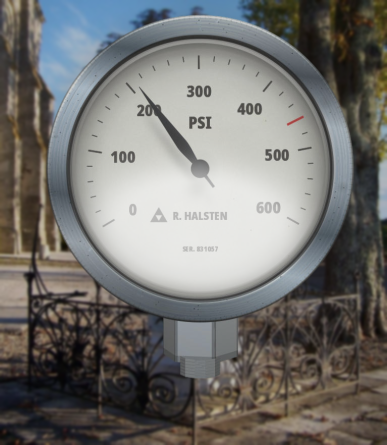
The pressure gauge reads 210 psi
